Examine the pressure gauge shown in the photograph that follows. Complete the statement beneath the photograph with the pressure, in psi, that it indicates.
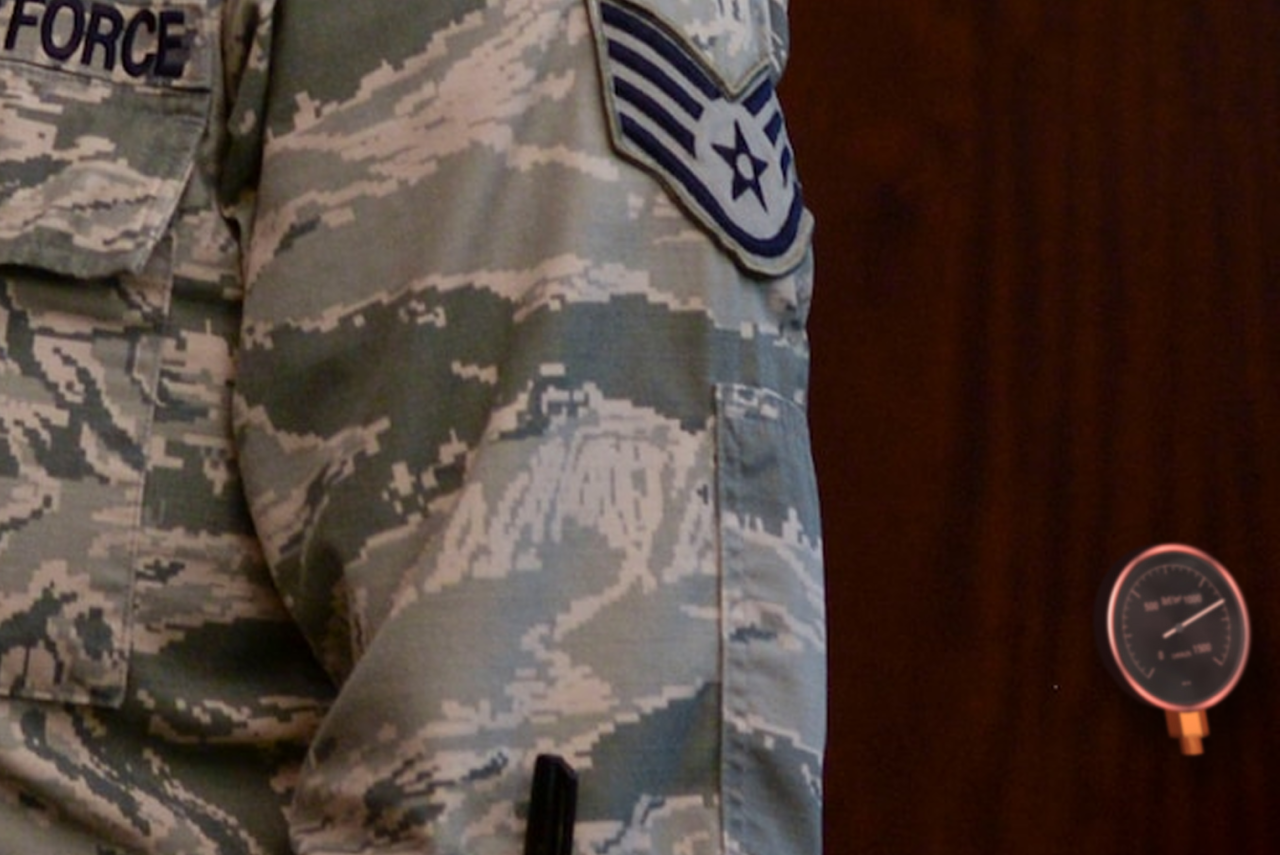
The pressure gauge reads 1150 psi
